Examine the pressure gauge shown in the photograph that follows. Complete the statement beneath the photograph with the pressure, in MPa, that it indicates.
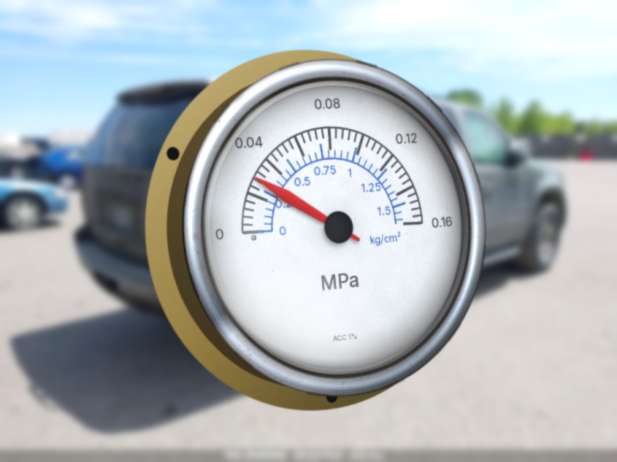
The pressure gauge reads 0.028 MPa
